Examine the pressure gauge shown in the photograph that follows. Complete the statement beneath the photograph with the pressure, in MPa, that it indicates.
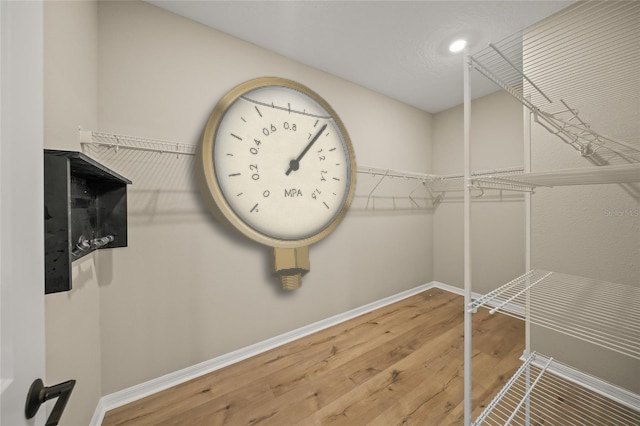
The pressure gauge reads 1.05 MPa
